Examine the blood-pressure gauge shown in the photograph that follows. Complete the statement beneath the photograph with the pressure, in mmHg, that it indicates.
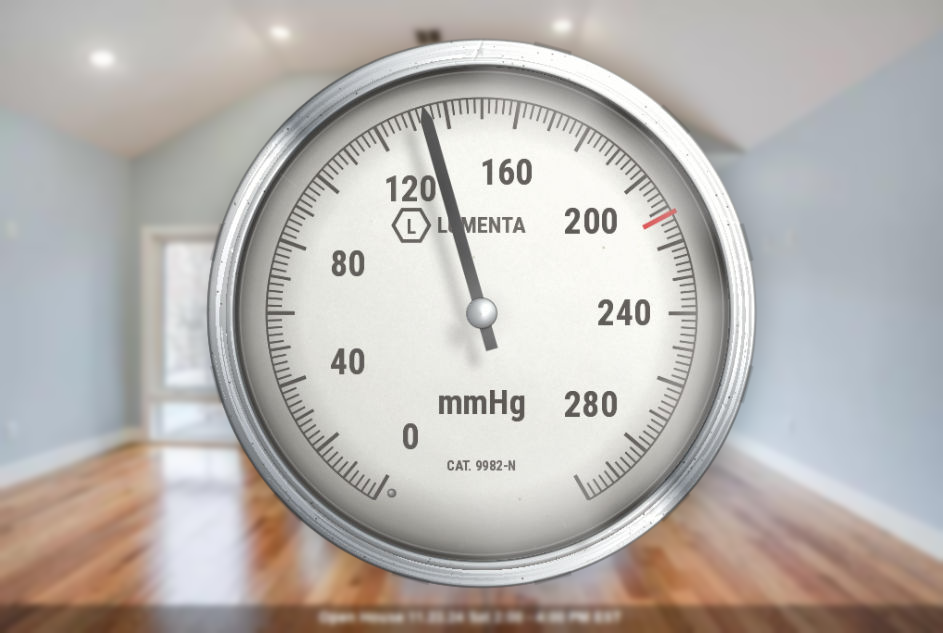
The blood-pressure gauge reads 134 mmHg
